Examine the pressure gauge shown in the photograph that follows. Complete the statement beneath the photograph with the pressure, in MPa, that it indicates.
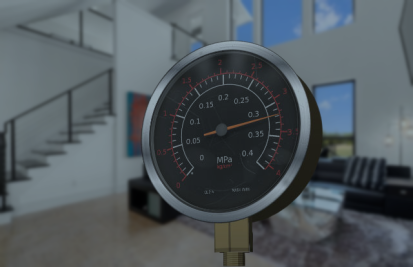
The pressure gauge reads 0.32 MPa
